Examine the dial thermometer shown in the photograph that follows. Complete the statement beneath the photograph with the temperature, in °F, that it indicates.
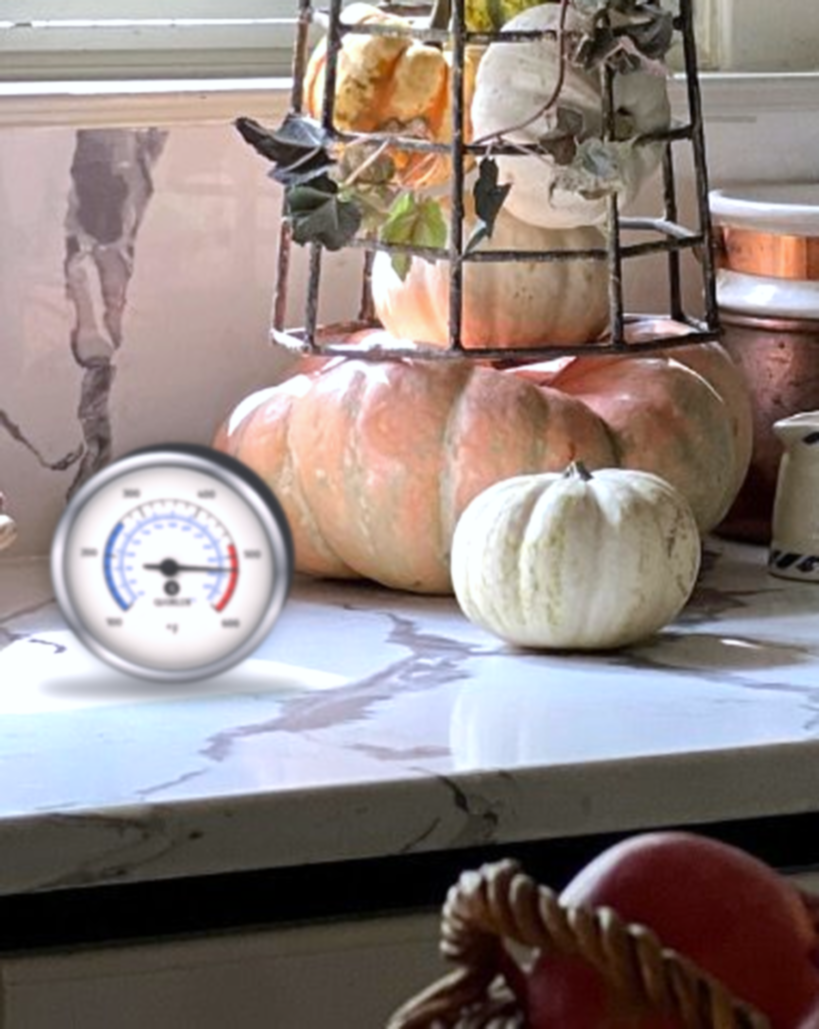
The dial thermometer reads 520 °F
